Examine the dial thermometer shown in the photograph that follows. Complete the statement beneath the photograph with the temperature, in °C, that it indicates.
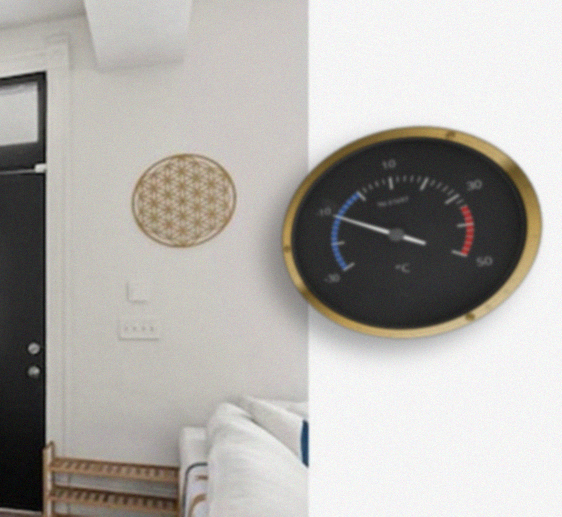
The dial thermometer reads -10 °C
